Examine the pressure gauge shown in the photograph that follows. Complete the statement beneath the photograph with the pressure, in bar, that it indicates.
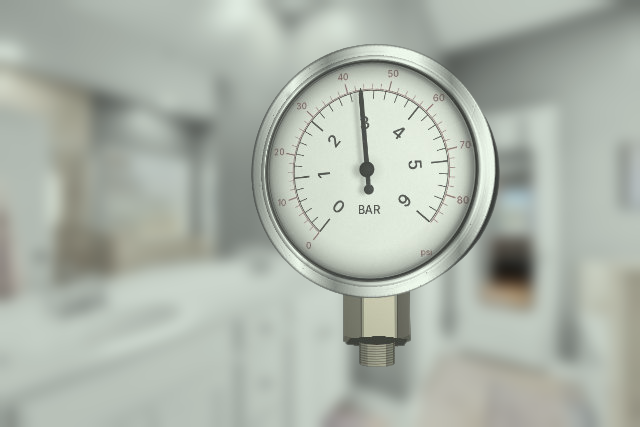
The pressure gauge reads 3 bar
